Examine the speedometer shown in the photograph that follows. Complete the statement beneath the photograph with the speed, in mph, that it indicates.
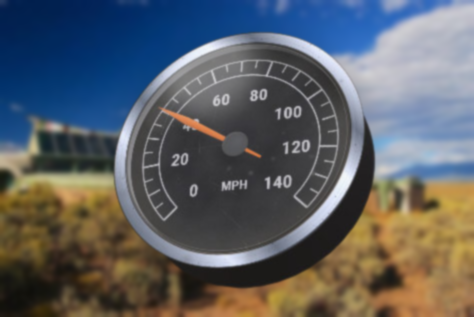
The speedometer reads 40 mph
